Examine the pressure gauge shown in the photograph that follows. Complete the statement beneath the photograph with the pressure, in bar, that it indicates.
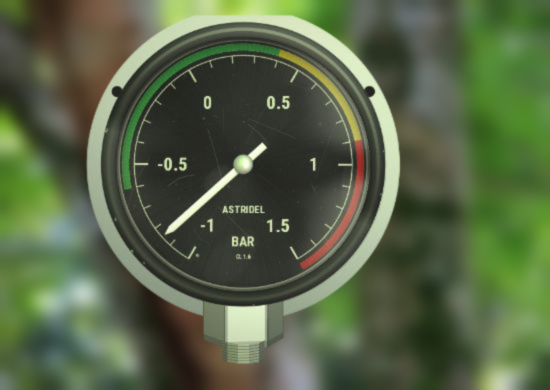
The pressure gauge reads -0.85 bar
